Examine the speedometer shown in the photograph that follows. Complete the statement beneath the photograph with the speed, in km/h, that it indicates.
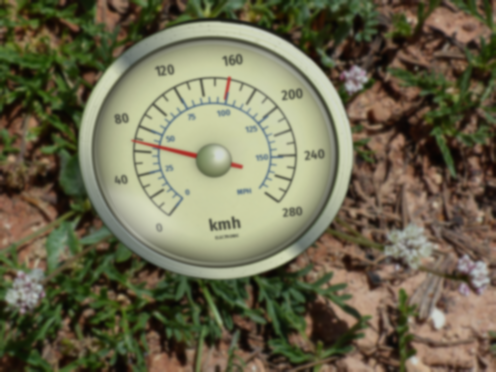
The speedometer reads 70 km/h
